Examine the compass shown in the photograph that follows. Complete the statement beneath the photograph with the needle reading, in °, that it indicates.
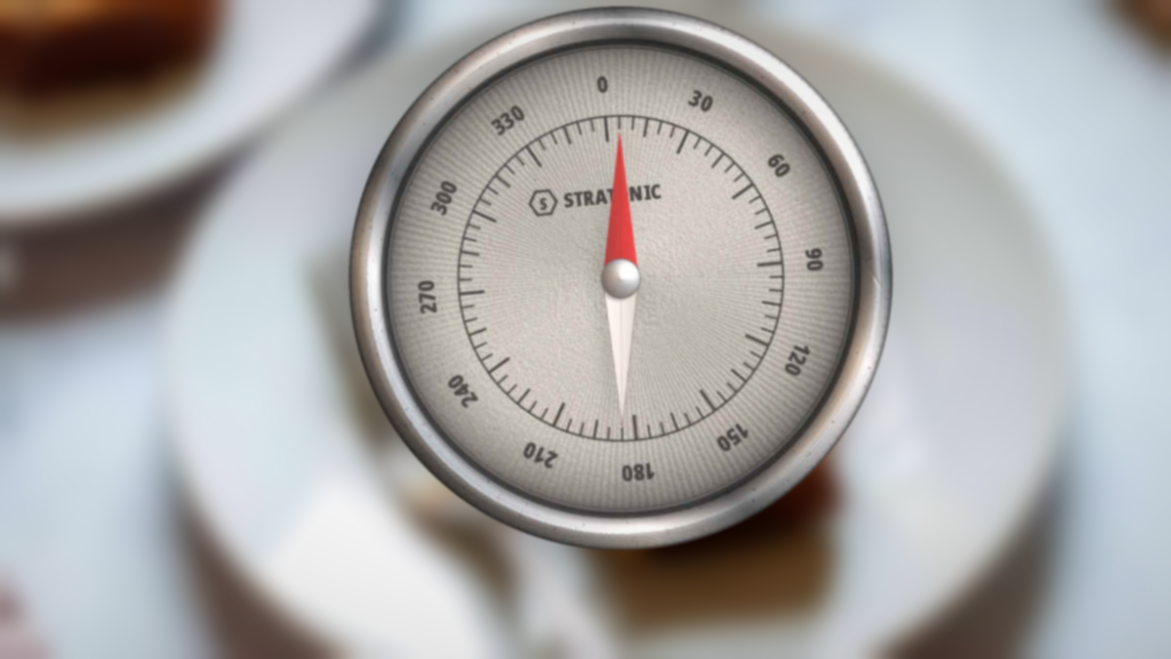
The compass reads 5 °
